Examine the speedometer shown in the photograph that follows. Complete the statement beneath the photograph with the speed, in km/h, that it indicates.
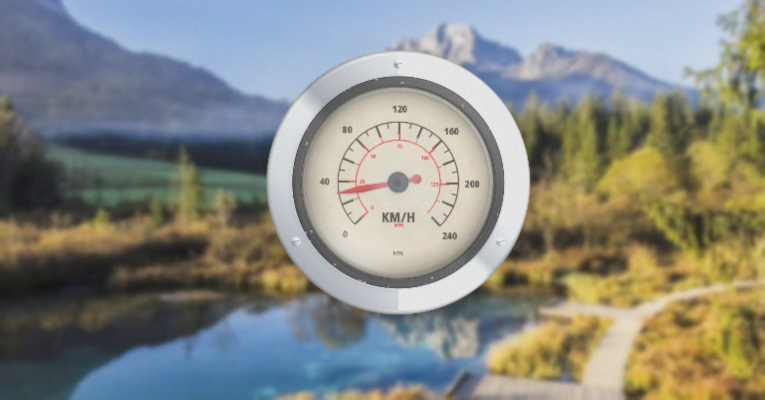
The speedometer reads 30 km/h
